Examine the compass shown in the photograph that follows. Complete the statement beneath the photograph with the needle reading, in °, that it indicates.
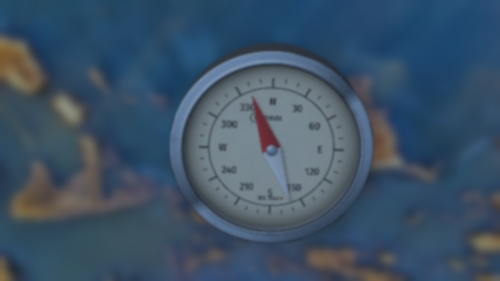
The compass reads 340 °
